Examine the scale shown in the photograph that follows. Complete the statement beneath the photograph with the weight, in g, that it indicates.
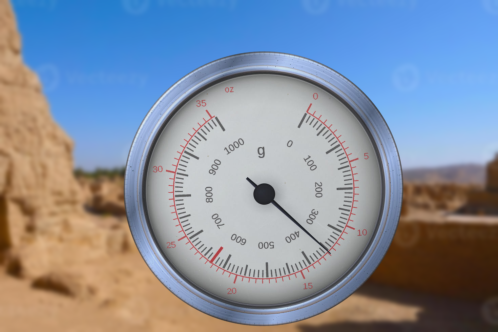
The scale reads 350 g
